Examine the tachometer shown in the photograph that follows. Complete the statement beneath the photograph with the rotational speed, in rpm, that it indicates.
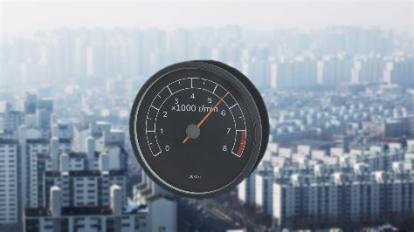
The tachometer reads 5500 rpm
